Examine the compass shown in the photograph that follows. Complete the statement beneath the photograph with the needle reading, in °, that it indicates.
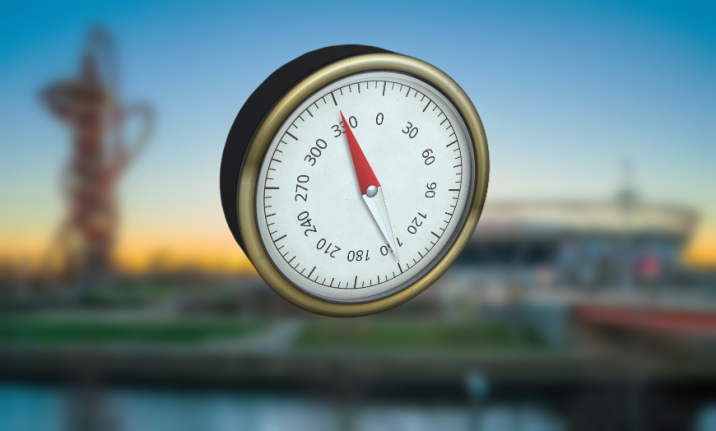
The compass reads 330 °
